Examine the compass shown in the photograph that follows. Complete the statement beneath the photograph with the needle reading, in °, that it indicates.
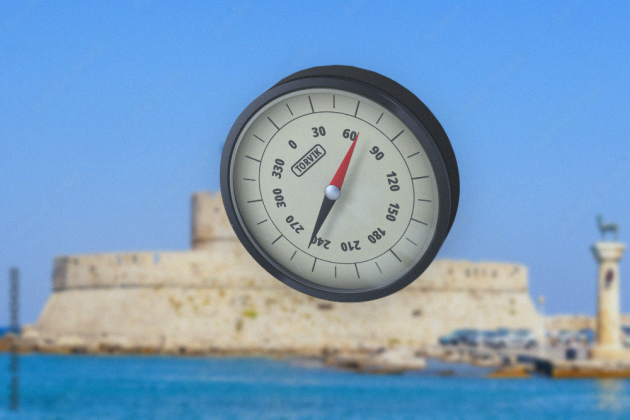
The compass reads 67.5 °
